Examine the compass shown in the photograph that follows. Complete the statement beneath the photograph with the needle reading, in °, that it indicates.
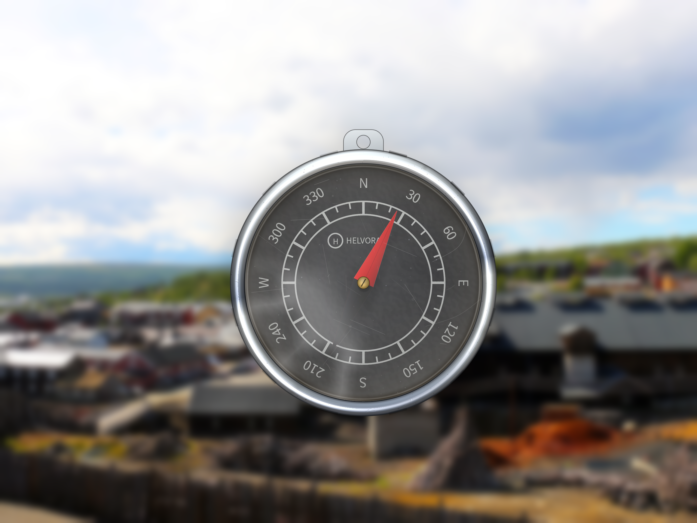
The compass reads 25 °
